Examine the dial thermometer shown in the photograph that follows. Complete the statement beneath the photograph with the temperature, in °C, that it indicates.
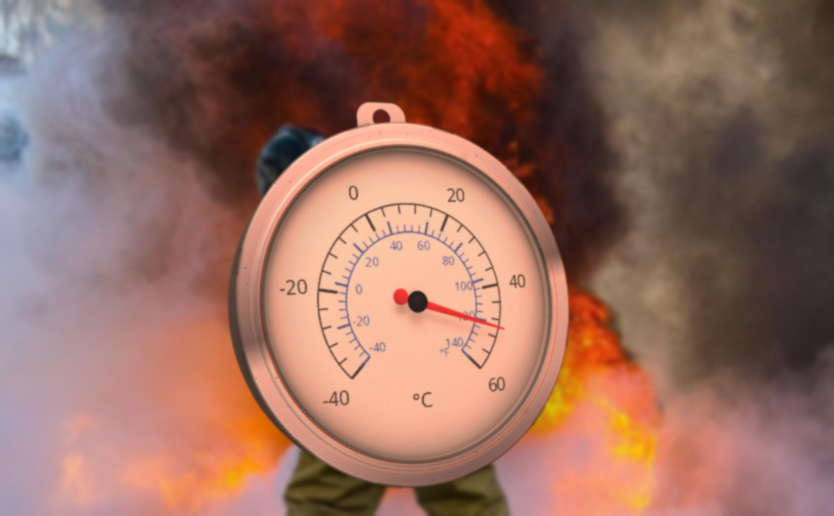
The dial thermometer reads 50 °C
